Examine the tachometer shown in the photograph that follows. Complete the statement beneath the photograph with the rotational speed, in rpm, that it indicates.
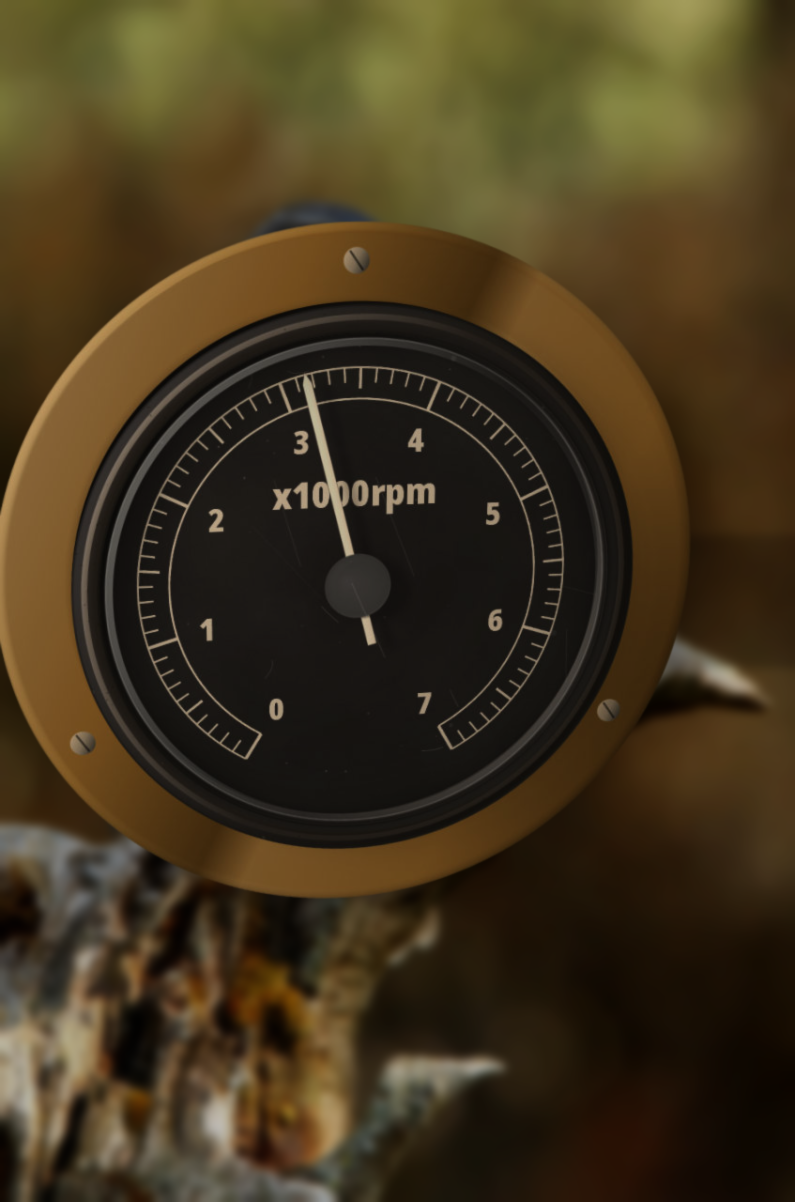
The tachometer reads 3150 rpm
